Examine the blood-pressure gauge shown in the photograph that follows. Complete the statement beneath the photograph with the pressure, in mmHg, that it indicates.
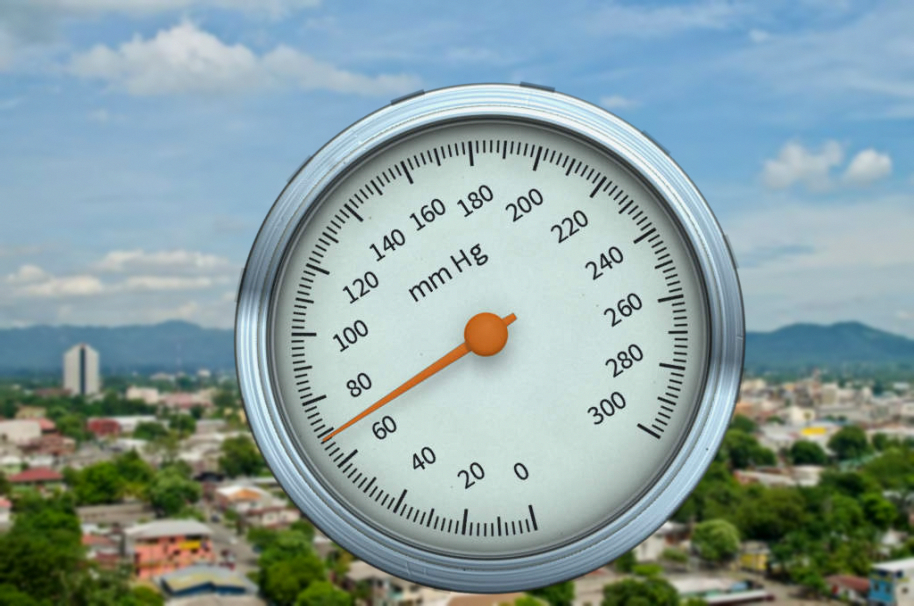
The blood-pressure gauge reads 68 mmHg
